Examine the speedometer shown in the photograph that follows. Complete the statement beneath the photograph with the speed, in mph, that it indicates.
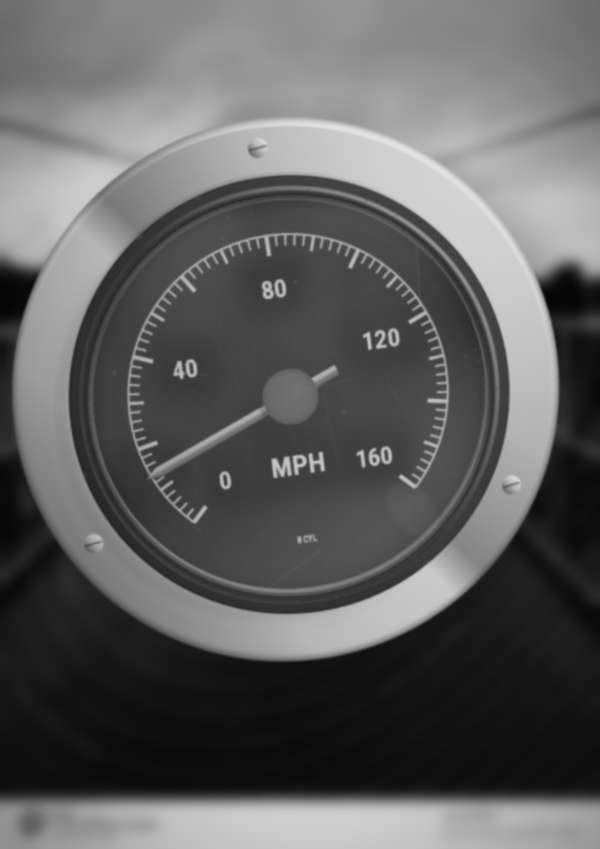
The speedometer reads 14 mph
